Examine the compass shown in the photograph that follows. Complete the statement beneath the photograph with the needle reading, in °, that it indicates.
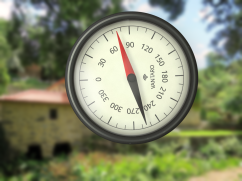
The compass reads 75 °
